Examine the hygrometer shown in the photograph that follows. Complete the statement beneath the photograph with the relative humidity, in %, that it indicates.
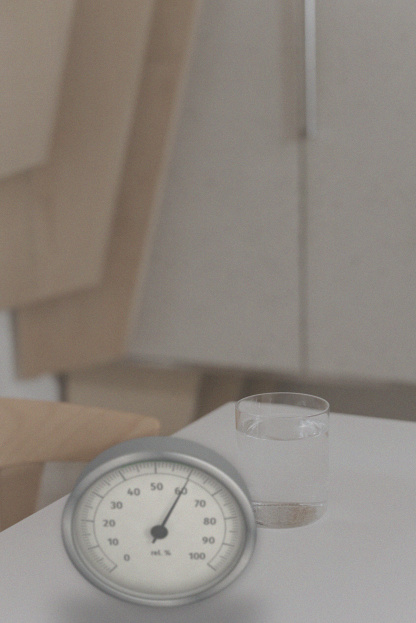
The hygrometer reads 60 %
